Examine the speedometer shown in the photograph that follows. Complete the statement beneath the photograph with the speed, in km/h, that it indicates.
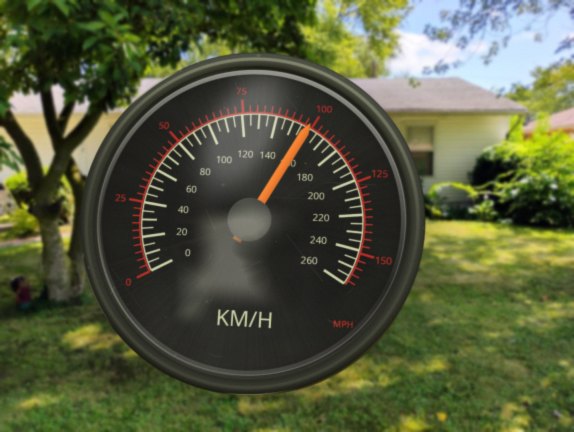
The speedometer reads 160 km/h
